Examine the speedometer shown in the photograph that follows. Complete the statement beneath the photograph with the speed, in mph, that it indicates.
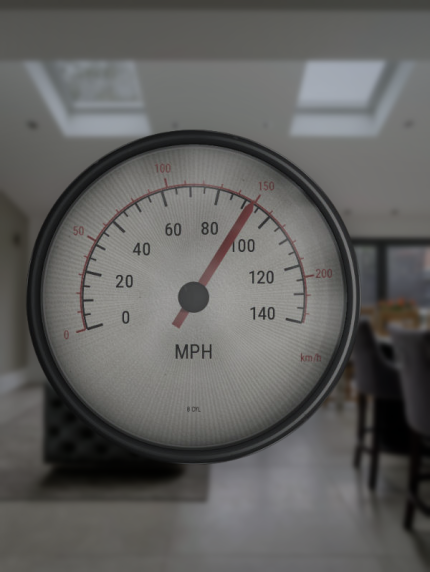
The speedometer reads 92.5 mph
